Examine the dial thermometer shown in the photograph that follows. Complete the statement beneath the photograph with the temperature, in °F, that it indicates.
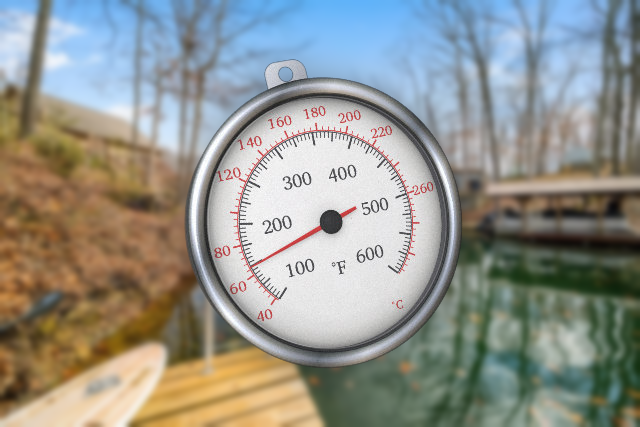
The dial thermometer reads 150 °F
